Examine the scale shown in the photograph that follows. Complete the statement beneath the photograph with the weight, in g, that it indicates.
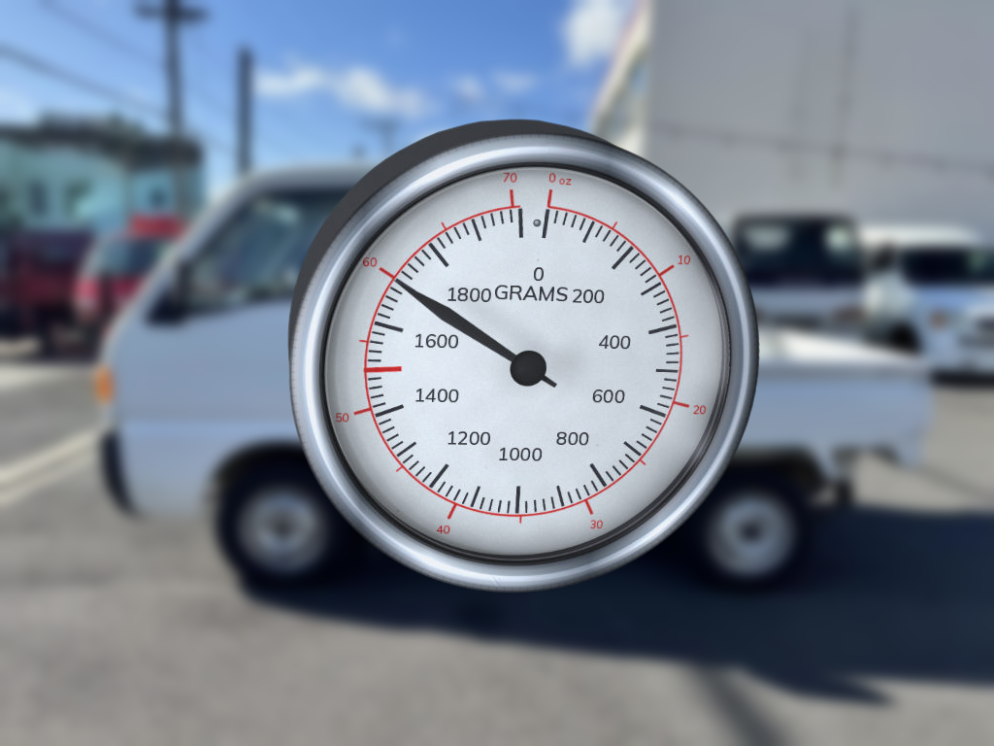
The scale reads 1700 g
